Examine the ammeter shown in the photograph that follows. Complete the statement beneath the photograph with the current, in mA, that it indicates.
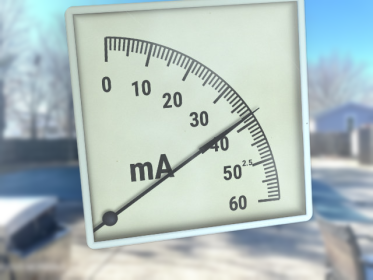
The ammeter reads 38 mA
